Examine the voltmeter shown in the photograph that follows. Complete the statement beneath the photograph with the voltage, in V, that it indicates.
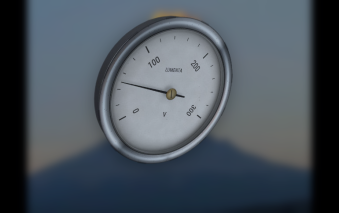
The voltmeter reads 50 V
